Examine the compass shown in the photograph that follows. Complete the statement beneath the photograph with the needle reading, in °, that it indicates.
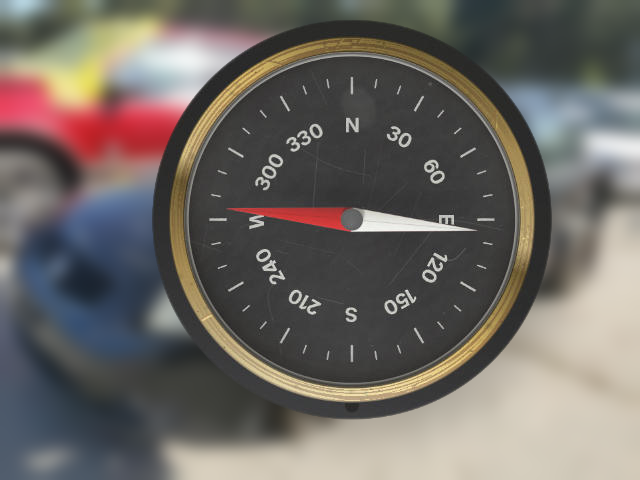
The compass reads 275 °
